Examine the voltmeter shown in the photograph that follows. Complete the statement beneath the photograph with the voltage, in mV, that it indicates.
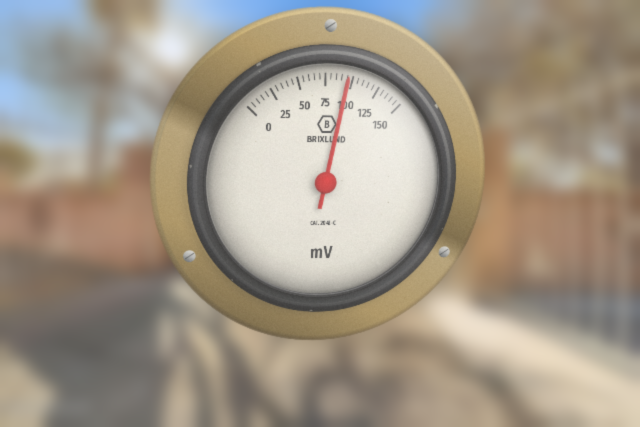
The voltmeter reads 95 mV
